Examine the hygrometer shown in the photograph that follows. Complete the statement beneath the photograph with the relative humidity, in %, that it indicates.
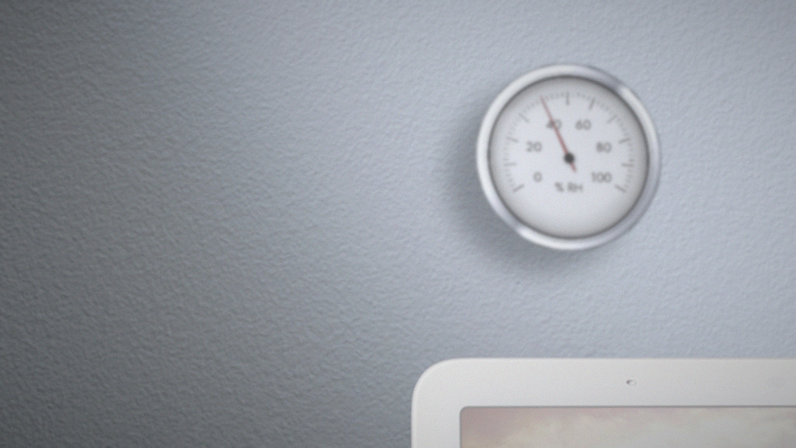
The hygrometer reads 40 %
